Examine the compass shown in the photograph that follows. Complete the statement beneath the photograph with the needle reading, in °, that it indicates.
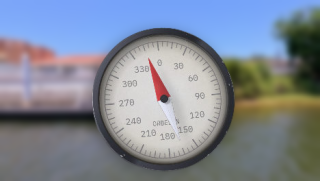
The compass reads 345 °
